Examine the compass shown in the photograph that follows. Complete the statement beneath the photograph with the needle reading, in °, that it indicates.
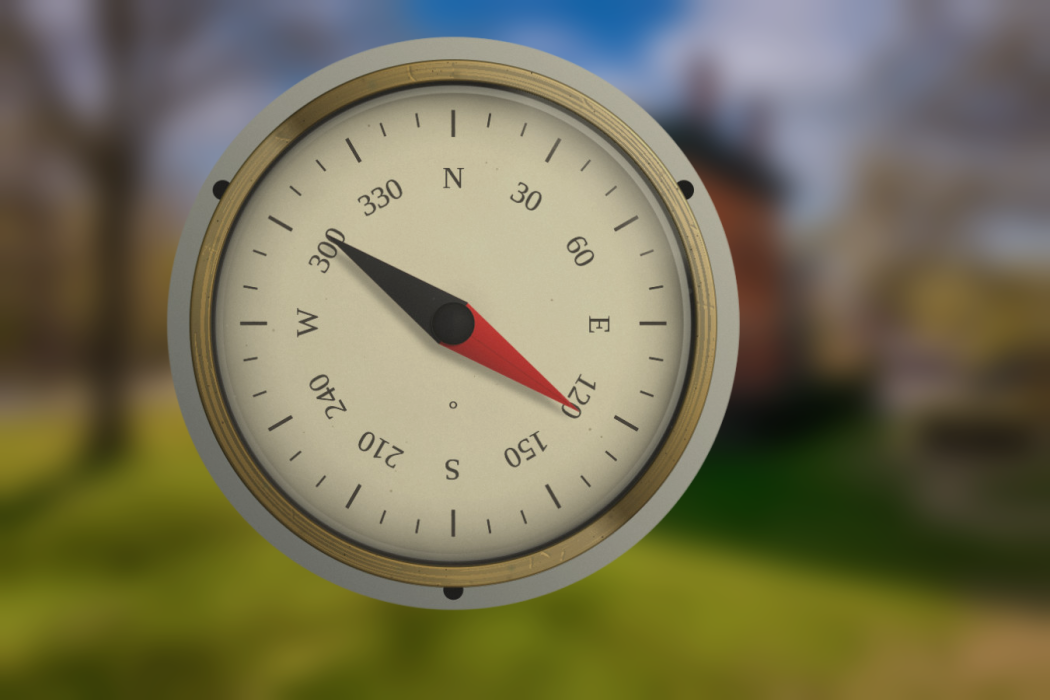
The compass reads 125 °
